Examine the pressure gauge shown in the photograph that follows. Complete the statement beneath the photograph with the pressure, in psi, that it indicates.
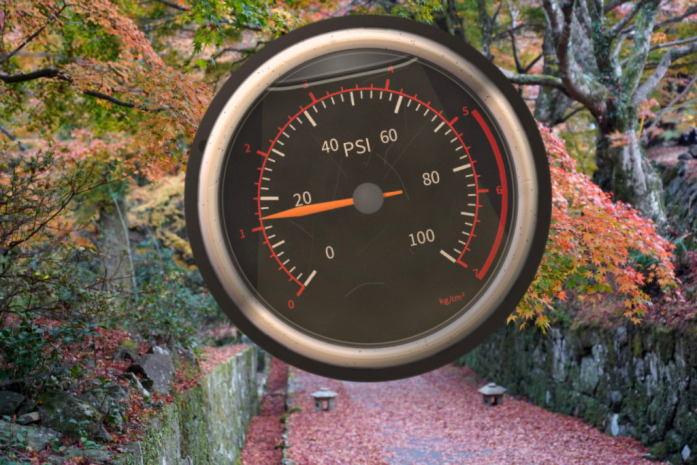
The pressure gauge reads 16 psi
